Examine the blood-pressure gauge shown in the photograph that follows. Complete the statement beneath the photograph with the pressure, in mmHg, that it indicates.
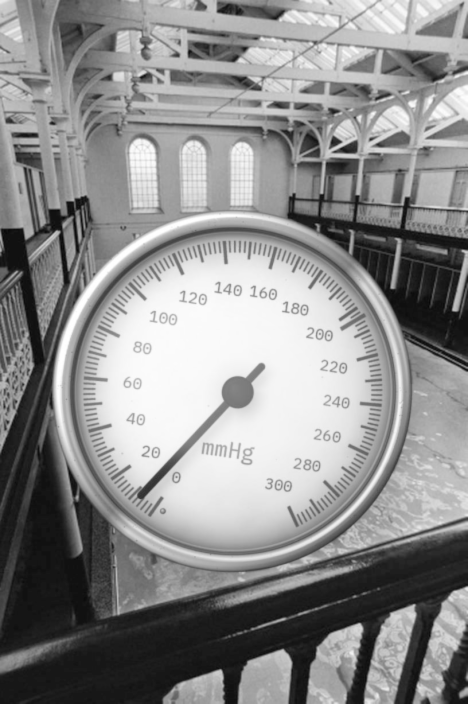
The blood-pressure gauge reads 8 mmHg
